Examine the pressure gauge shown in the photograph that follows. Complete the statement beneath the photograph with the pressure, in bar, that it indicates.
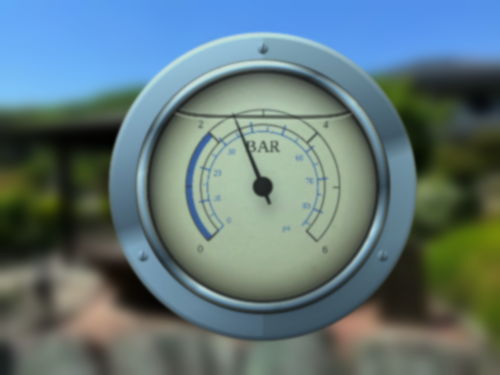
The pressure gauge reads 2.5 bar
